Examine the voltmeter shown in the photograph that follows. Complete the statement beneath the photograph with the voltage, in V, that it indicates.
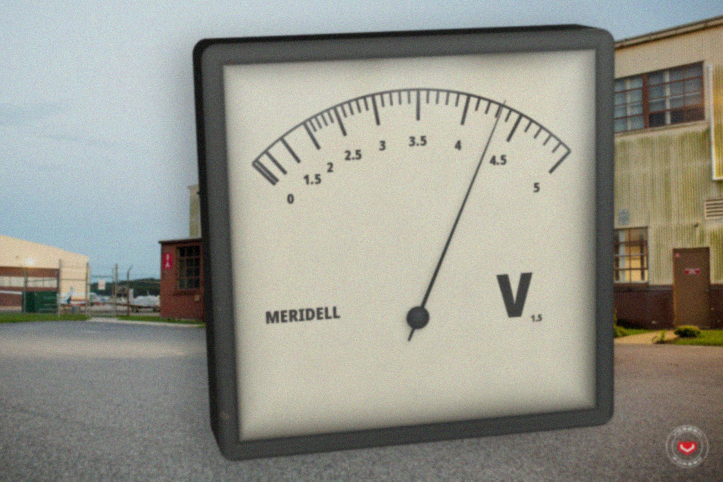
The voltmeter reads 4.3 V
